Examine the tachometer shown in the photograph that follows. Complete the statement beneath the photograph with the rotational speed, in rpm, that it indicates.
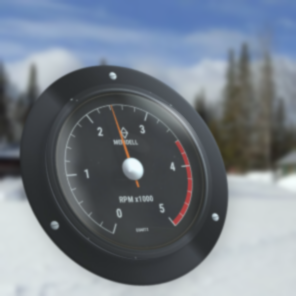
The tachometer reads 2400 rpm
